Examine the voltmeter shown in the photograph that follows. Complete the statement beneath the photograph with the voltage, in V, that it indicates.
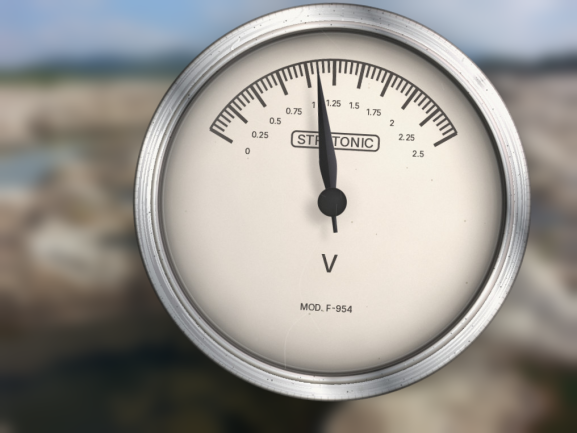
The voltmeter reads 1.1 V
